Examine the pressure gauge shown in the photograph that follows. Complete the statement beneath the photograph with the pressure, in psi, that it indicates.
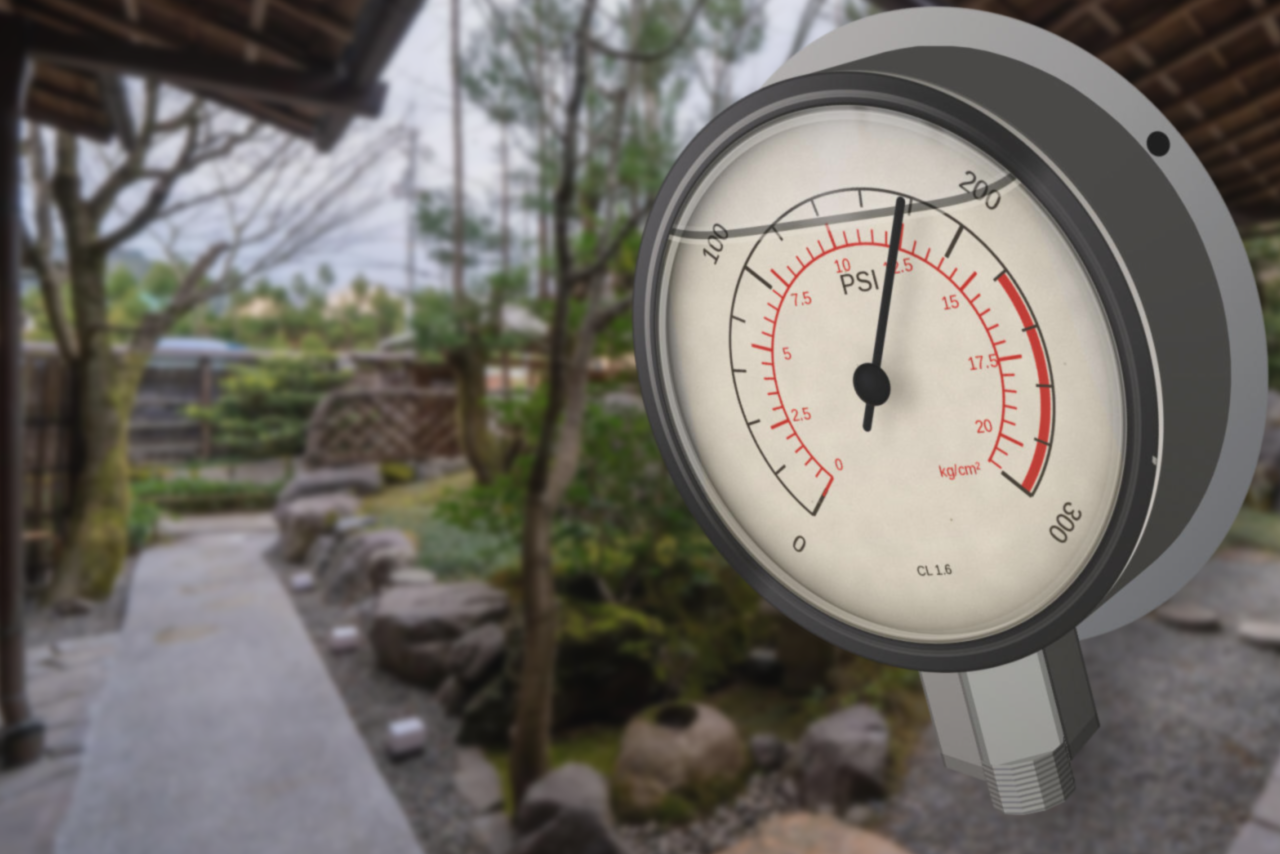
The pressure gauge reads 180 psi
